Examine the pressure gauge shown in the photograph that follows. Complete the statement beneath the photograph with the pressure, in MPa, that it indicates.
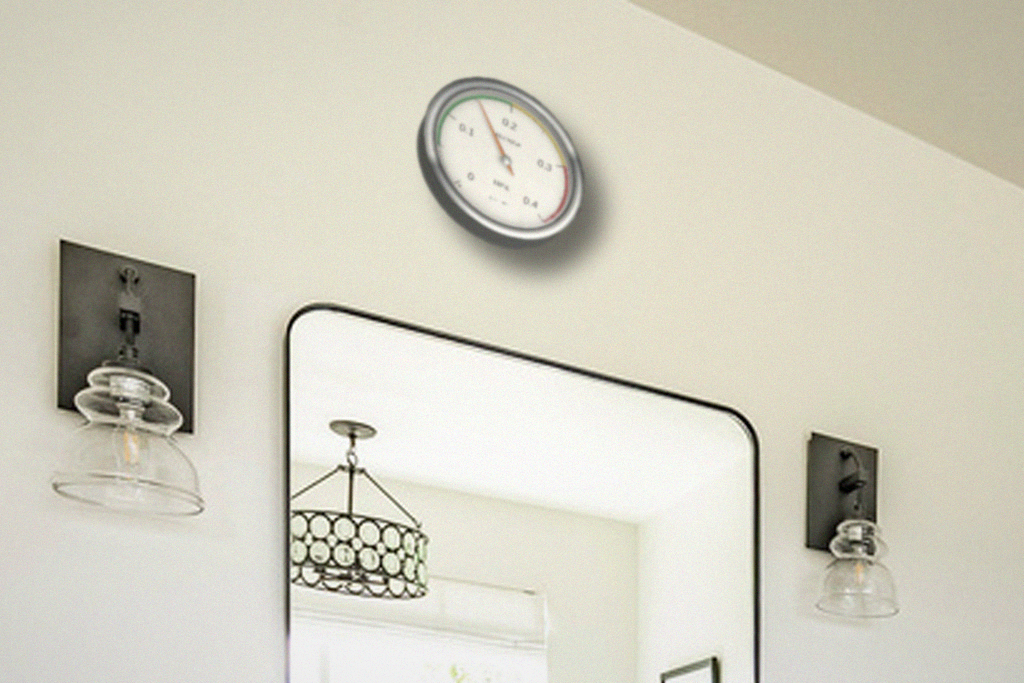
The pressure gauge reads 0.15 MPa
